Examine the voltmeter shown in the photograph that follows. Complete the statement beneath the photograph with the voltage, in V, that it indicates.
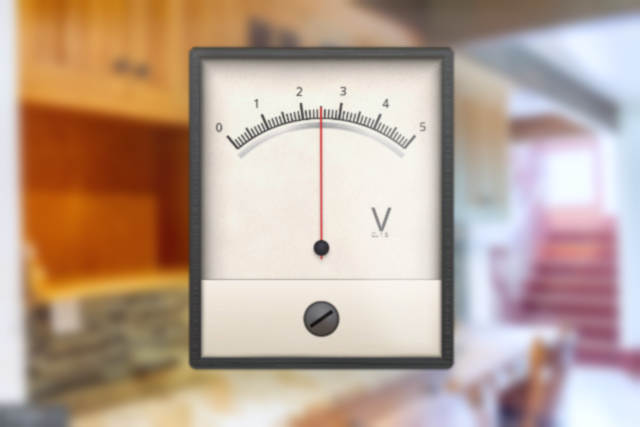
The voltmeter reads 2.5 V
